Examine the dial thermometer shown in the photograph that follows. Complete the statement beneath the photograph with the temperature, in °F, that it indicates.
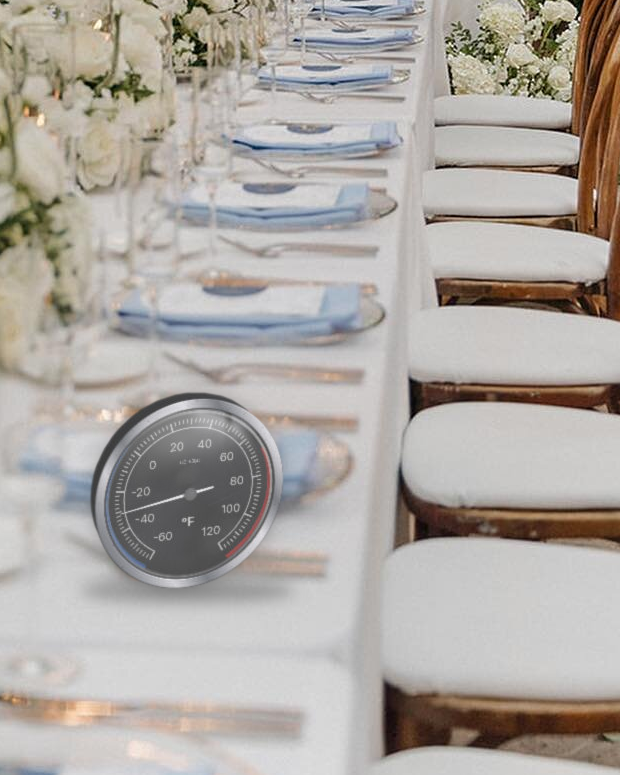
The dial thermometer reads -30 °F
